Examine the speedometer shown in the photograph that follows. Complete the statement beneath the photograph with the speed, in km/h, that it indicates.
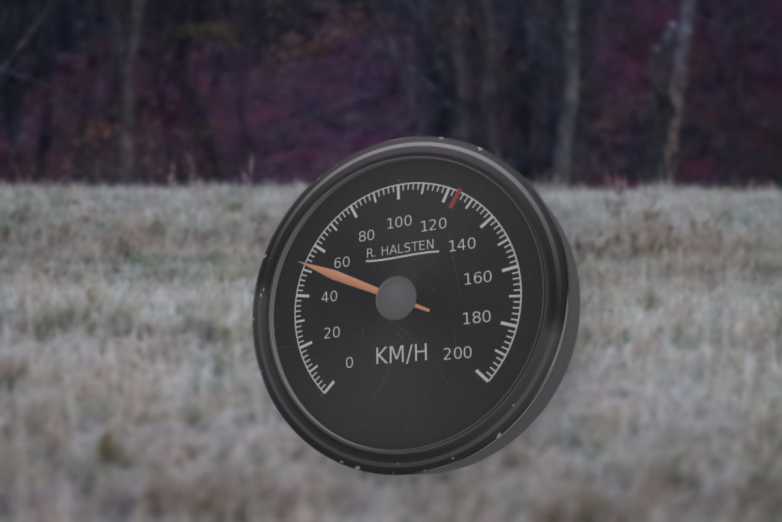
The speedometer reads 52 km/h
